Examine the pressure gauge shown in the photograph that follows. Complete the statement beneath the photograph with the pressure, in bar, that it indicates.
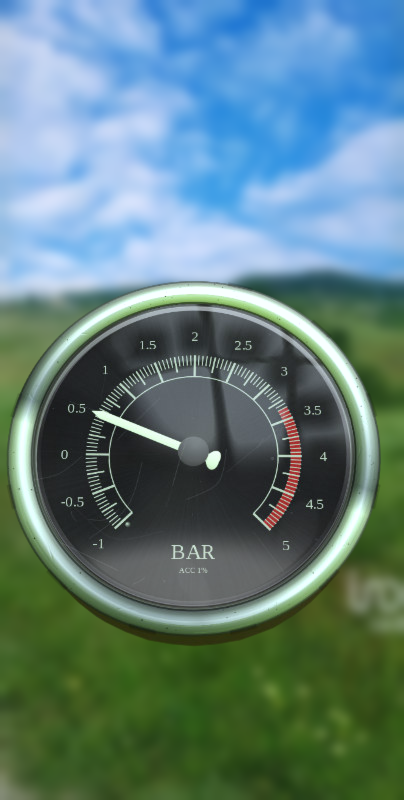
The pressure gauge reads 0.5 bar
